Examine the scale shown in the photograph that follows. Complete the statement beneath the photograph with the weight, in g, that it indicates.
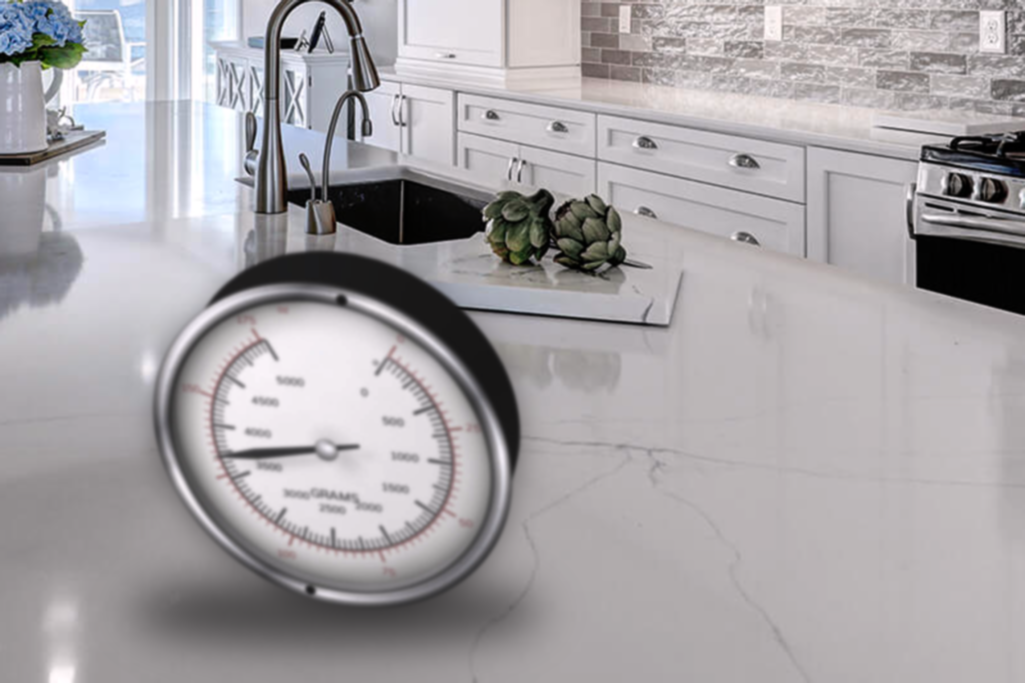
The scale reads 3750 g
